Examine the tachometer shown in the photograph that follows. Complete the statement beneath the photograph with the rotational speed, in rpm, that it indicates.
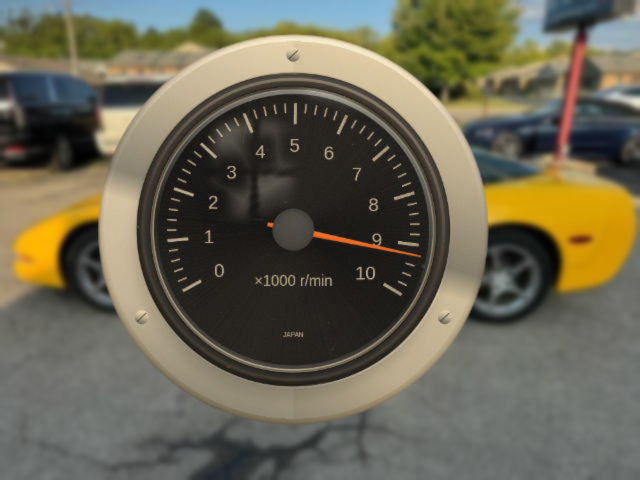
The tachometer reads 9200 rpm
